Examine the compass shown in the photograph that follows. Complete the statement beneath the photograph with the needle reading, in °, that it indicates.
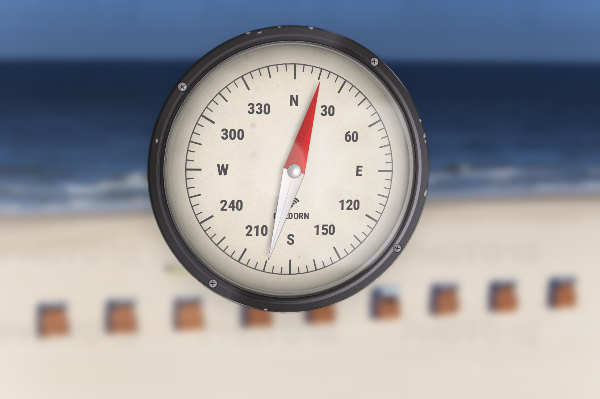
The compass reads 15 °
